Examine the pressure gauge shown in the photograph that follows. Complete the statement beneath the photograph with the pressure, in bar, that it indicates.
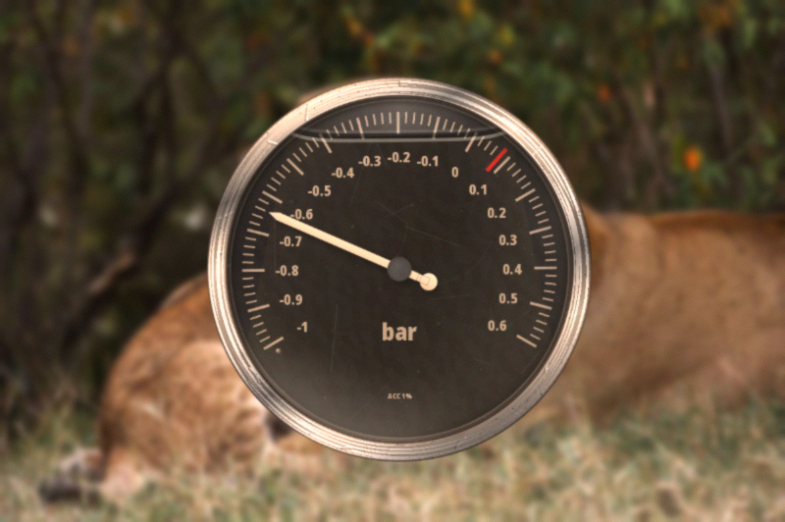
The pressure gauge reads -0.64 bar
